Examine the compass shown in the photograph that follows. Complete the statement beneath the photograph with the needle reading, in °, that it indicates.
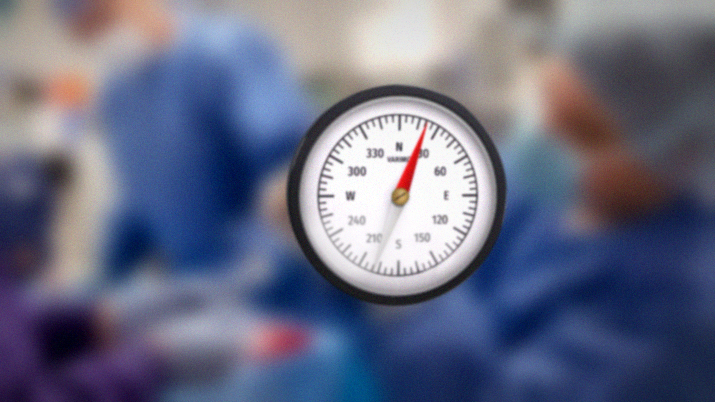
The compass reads 20 °
